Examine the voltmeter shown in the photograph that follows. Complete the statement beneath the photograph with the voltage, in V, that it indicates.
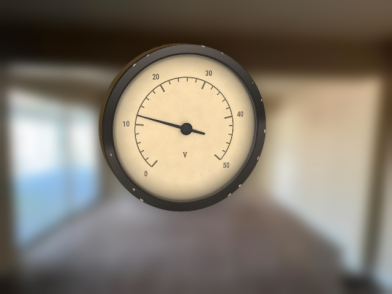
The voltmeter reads 12 V
